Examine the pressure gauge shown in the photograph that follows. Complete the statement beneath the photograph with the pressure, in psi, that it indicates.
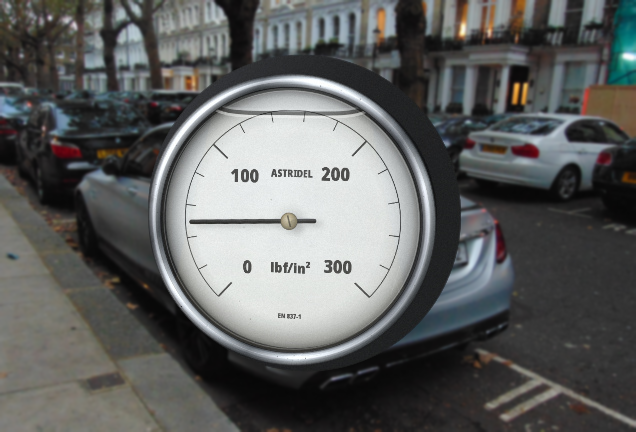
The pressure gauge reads 50 psi
